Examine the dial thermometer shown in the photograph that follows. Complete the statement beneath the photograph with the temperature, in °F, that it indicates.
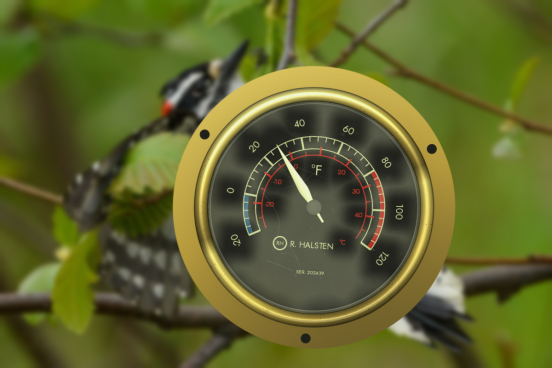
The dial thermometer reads 28 °F
